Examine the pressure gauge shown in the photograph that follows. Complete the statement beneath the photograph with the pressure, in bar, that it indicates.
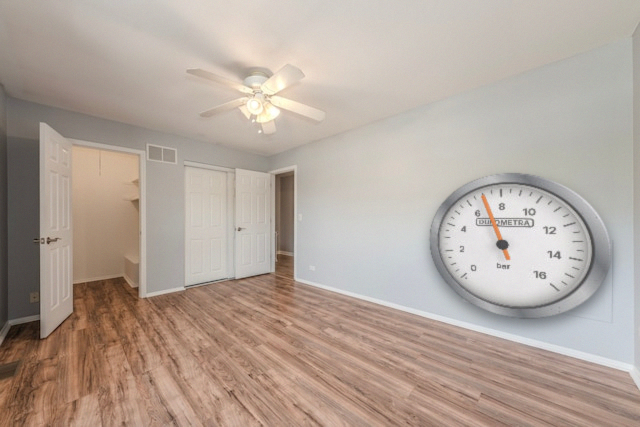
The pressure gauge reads 7 bar
